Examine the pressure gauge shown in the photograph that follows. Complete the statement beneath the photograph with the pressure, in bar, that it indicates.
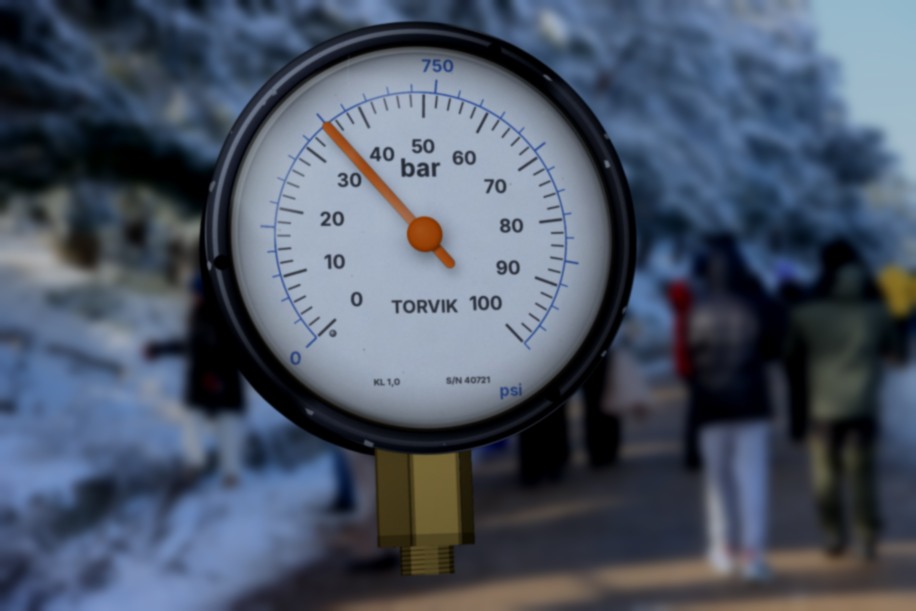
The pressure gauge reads 34 bar
